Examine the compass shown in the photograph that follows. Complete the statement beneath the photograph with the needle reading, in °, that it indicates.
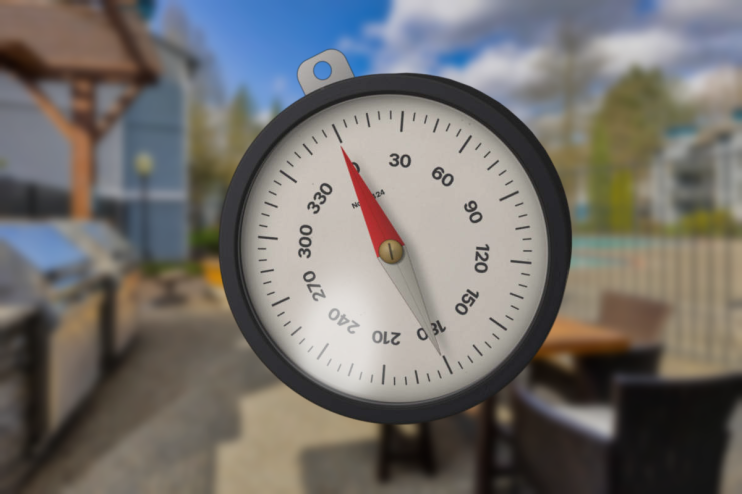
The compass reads 0 °
